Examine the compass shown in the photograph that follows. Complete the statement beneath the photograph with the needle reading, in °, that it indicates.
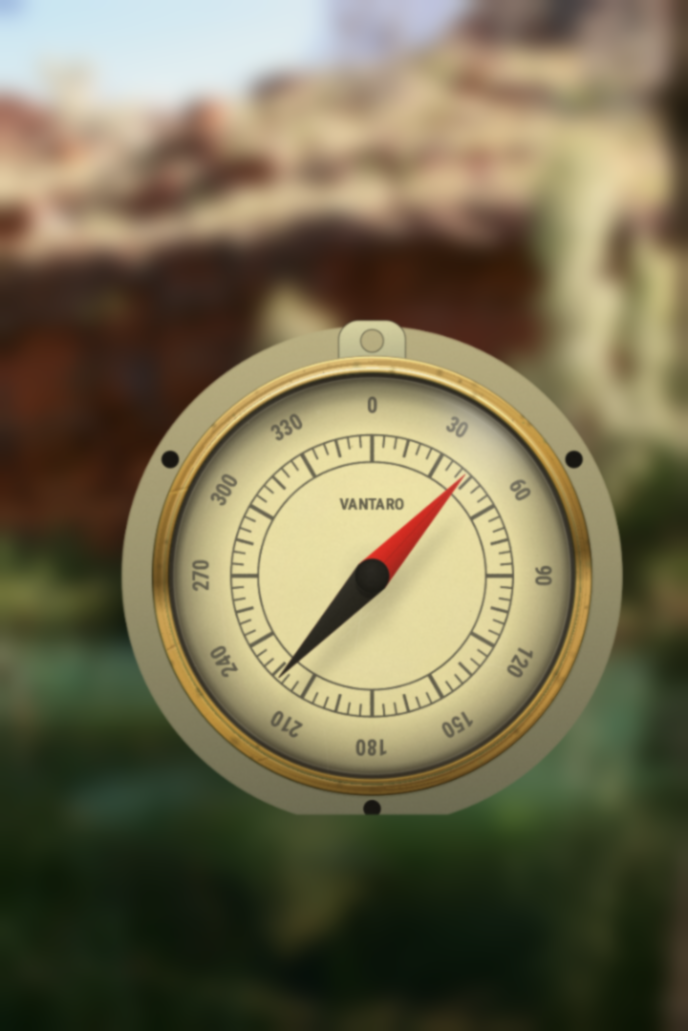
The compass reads 42.5 °
